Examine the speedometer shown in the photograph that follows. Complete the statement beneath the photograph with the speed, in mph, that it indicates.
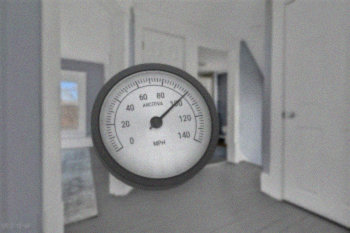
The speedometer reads 100 mph
